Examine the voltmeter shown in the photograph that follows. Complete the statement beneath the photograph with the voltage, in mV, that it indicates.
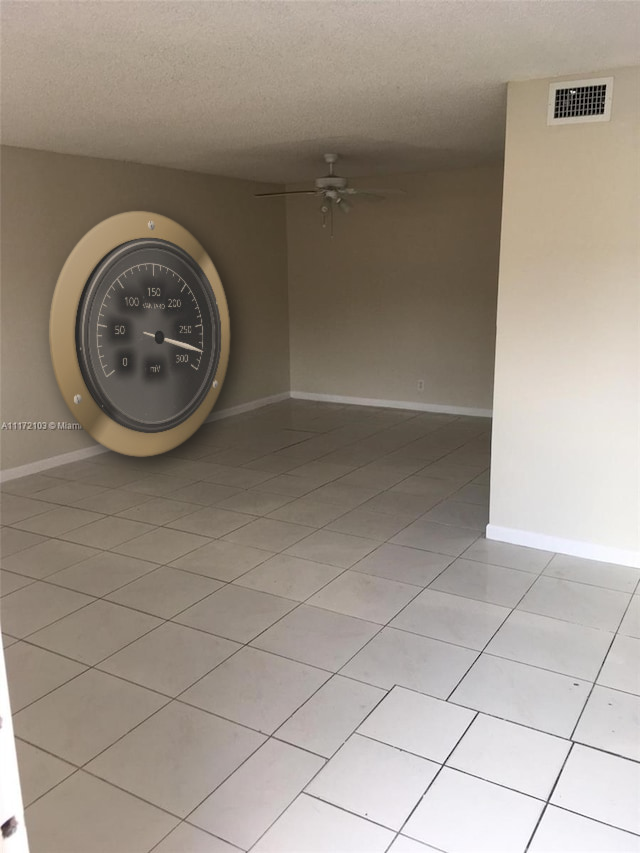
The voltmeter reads 280 mV
